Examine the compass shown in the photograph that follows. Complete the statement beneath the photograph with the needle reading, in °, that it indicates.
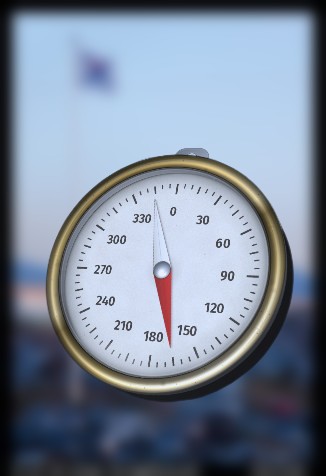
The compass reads 165 °
